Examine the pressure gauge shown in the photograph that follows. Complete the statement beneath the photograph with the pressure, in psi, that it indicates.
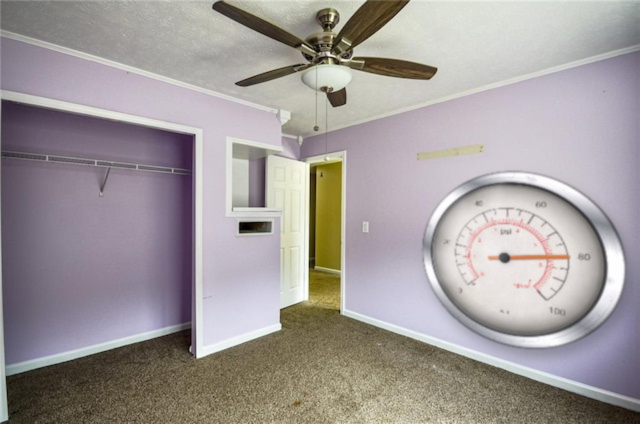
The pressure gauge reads 80 psi
